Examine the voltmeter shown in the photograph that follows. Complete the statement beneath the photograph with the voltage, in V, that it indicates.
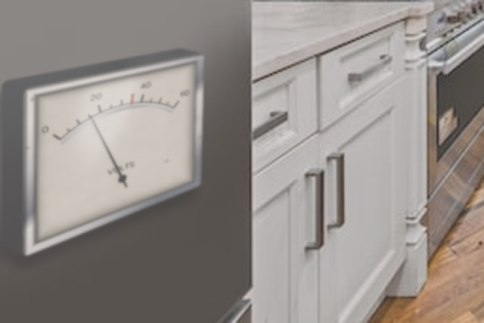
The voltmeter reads 15 V
